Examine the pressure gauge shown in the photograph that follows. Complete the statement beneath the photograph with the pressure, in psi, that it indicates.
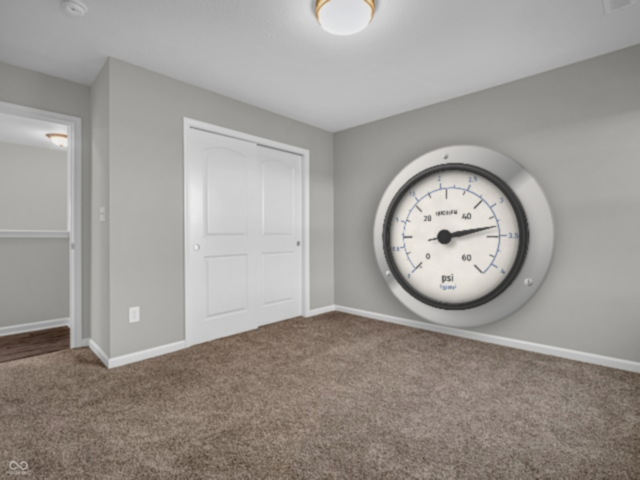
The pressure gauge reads 47.5 psi
